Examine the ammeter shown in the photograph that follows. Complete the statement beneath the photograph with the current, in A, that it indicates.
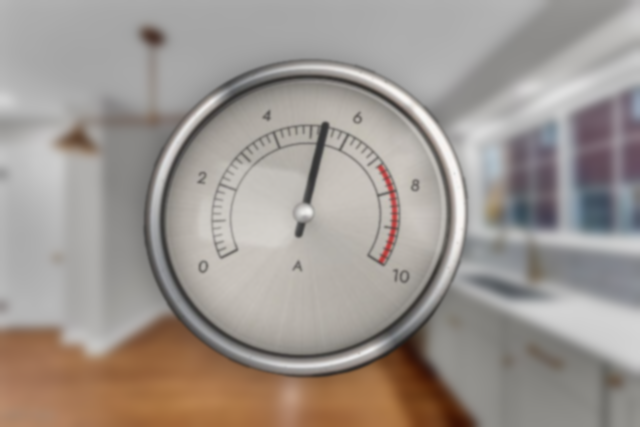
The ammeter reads 5.4 A
